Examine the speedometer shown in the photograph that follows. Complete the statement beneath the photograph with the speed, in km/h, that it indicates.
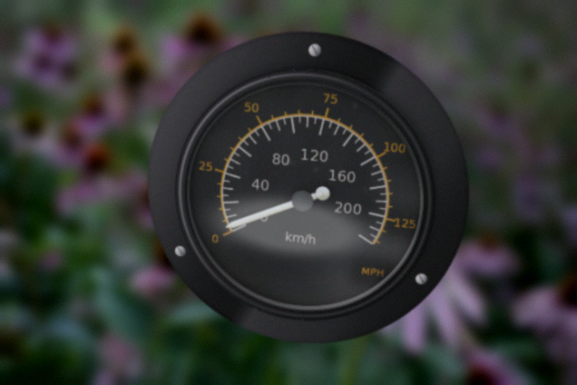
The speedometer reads 5 km/h
